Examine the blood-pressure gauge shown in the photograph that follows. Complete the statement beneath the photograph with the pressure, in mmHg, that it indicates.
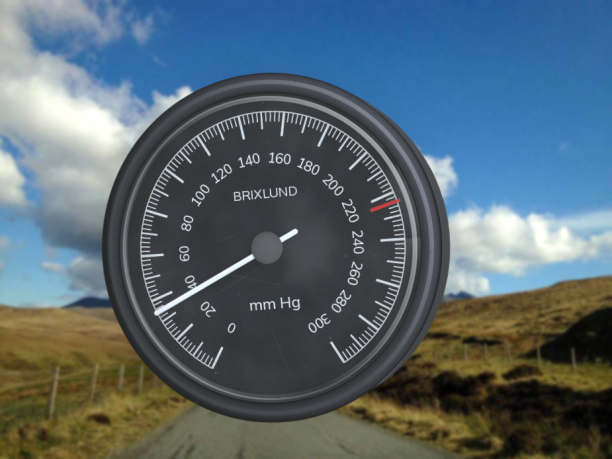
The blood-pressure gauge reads 34 mmHg
